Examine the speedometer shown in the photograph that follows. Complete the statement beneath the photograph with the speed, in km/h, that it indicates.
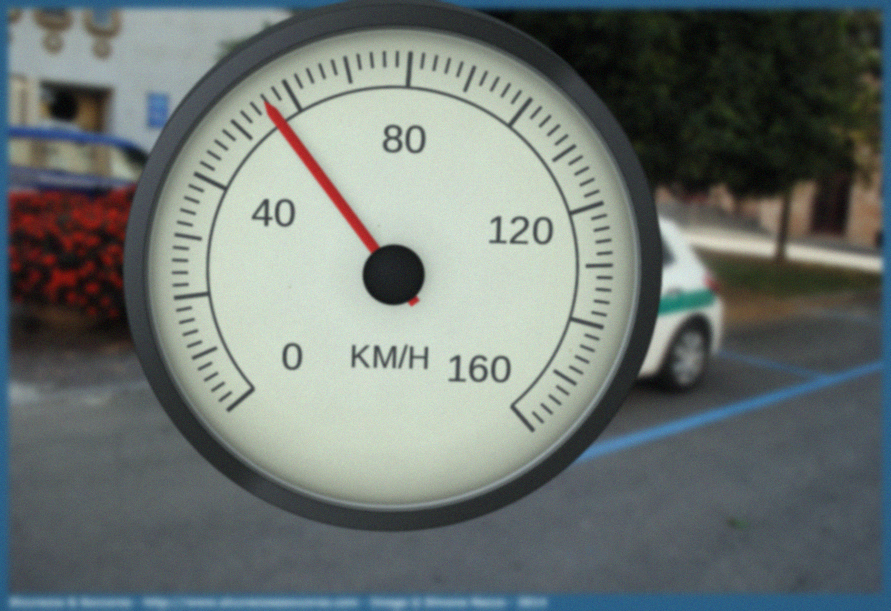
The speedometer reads 56 km/h
